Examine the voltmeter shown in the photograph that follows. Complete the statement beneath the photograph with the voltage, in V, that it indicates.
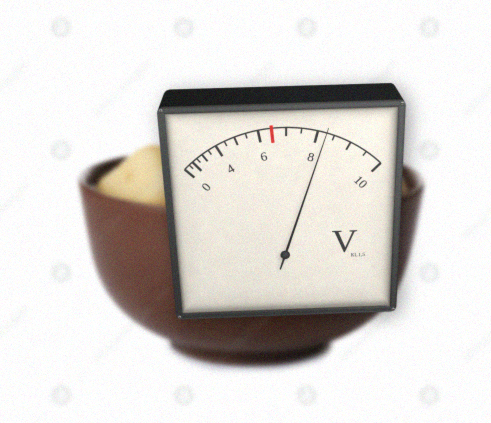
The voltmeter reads 8.25 V
